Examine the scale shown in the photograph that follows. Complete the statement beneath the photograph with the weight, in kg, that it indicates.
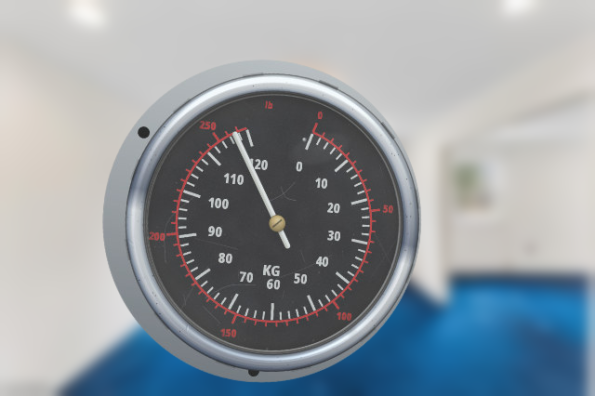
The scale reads 117 kg
